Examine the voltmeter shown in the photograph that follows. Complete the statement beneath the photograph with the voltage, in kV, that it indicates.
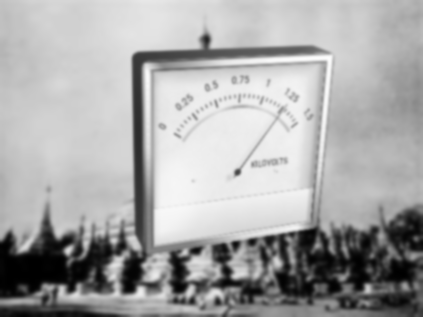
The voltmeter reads 1.25 kV
